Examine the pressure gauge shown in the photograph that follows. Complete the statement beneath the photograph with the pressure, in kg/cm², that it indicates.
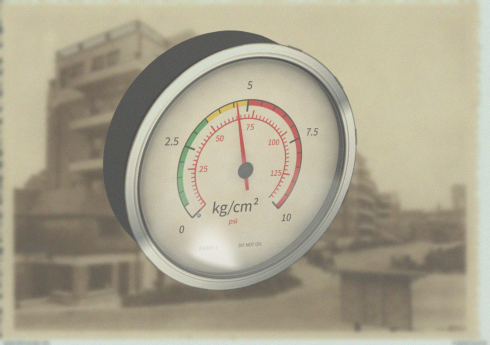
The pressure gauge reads 4.5 kg/cm²
